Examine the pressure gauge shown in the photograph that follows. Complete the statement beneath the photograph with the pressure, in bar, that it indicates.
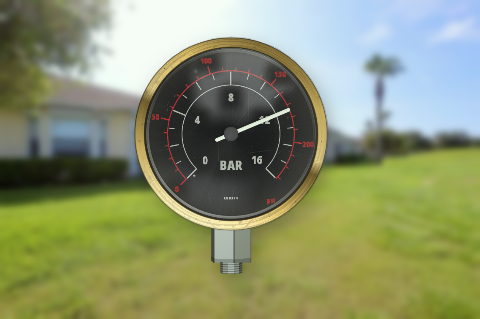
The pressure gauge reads 12 bar
